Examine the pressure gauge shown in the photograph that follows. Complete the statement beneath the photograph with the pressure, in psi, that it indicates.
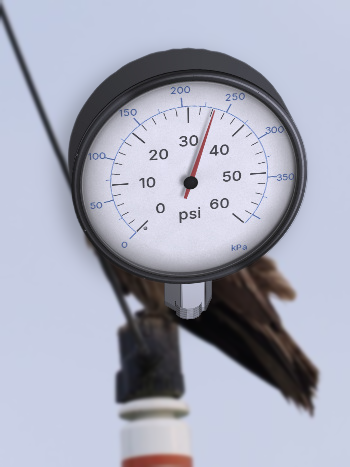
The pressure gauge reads 34 psi
